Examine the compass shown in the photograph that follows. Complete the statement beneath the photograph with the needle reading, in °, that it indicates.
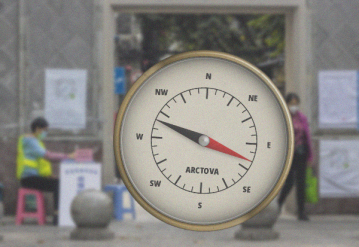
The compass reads 110 °
